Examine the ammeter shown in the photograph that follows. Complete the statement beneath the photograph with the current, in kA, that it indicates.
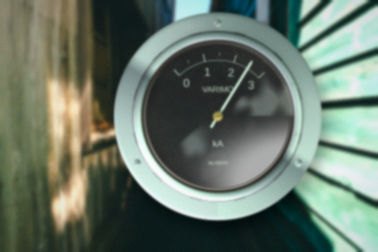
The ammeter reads 2.5 kA
